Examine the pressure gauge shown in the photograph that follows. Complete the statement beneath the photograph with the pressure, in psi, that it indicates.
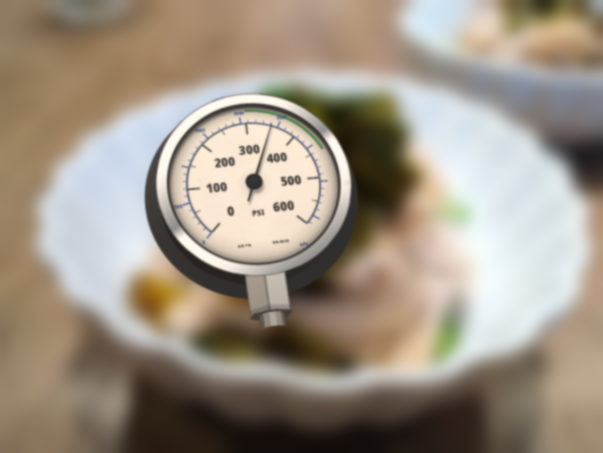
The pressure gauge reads 350 psi
